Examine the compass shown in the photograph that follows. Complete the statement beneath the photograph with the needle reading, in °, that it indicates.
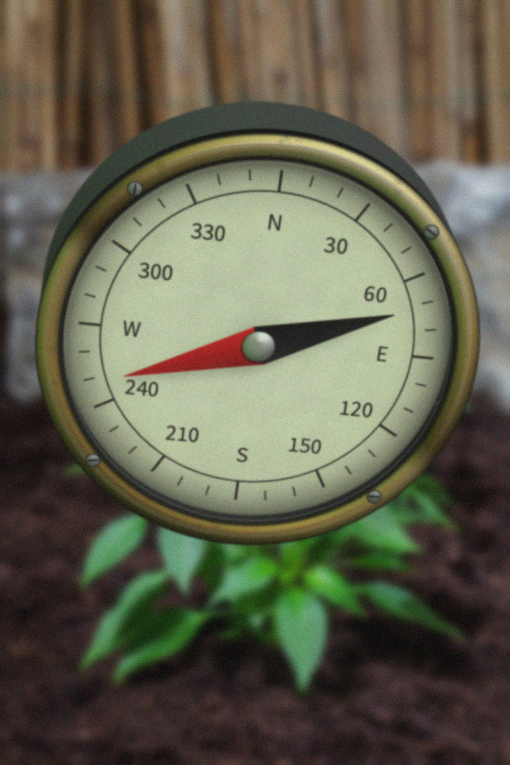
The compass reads 250 °
